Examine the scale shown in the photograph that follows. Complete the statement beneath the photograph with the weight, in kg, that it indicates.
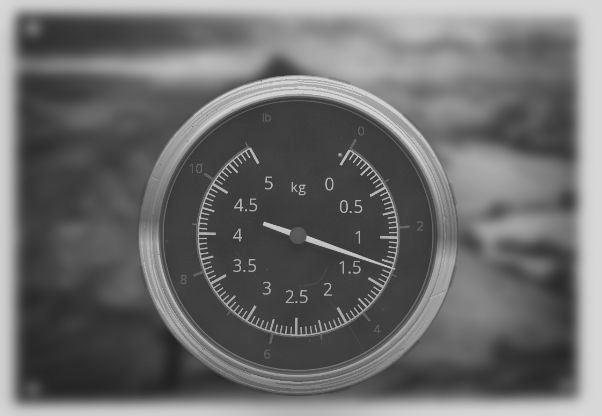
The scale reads 1.3 kg
